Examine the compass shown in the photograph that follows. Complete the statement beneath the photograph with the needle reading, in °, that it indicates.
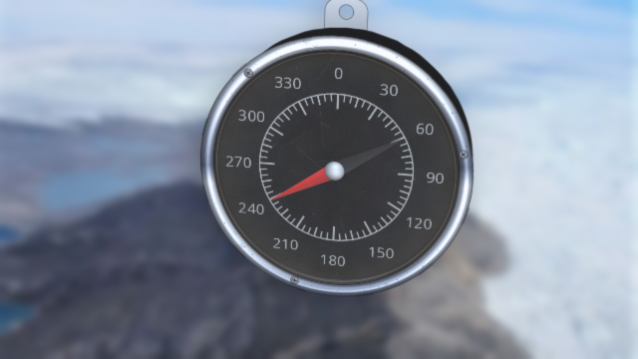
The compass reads 240 °
